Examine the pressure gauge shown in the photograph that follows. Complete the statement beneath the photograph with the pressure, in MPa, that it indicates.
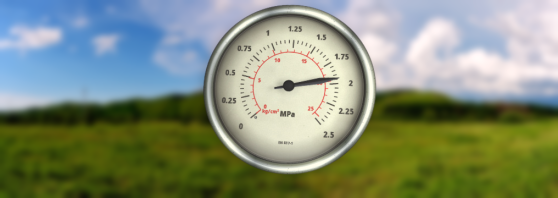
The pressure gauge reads 1.95 MPa
